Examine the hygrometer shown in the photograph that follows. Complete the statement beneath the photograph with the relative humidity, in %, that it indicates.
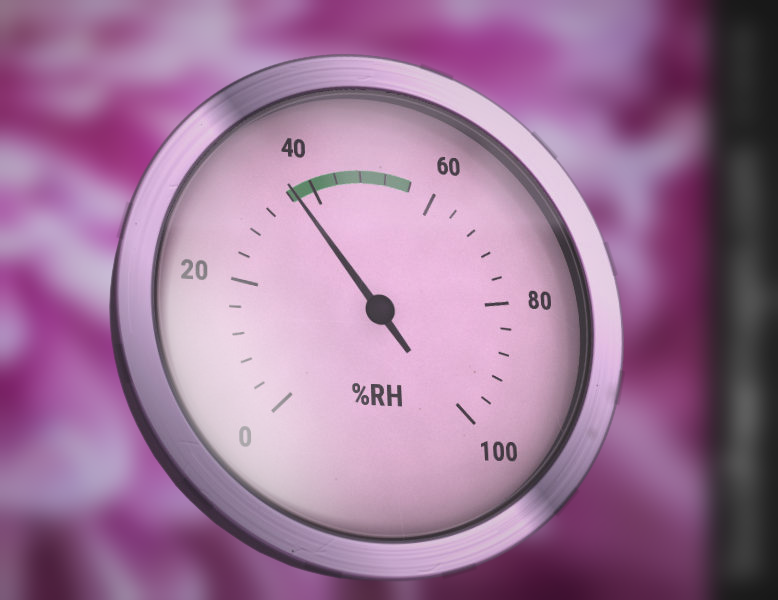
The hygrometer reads 36 %
